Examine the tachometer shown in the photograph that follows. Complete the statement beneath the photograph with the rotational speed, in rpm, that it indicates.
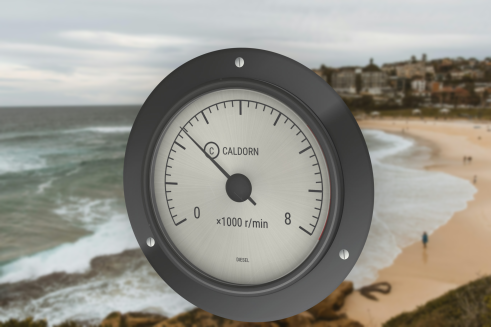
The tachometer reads 2400 rpm
